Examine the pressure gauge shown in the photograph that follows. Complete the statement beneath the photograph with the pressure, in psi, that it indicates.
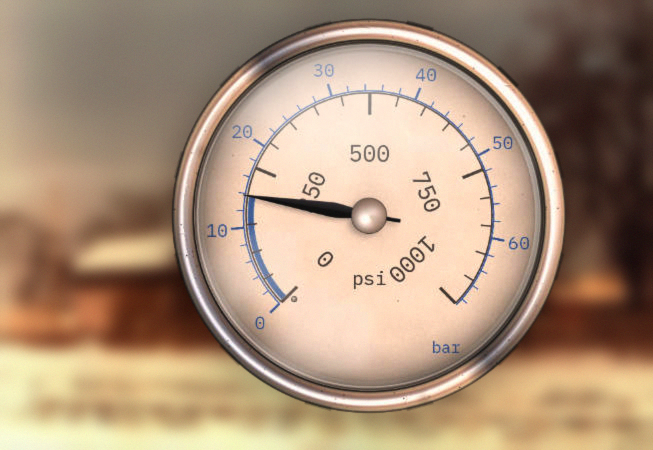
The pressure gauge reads 200 psi
